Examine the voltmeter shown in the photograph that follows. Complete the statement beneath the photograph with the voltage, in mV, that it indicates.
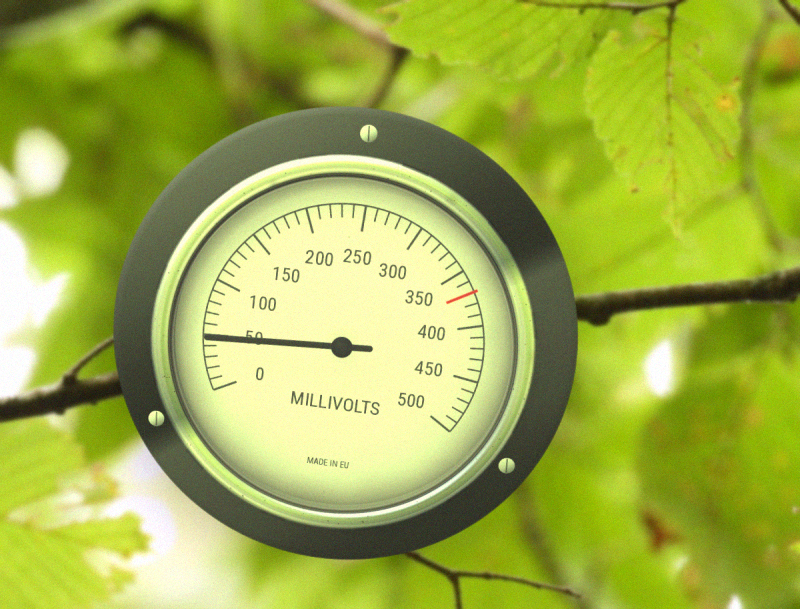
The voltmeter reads 50 mV
